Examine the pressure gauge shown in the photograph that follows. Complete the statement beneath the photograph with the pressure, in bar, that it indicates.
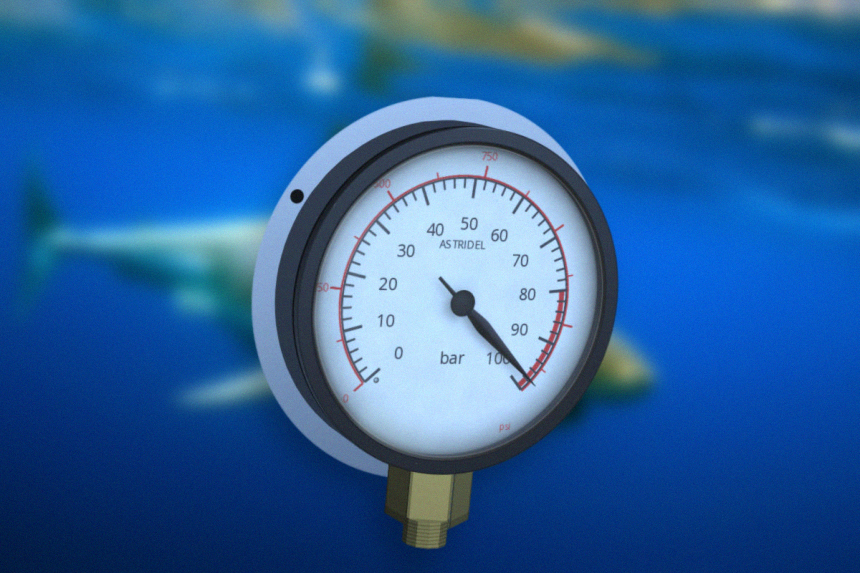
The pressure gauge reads 98 bar
